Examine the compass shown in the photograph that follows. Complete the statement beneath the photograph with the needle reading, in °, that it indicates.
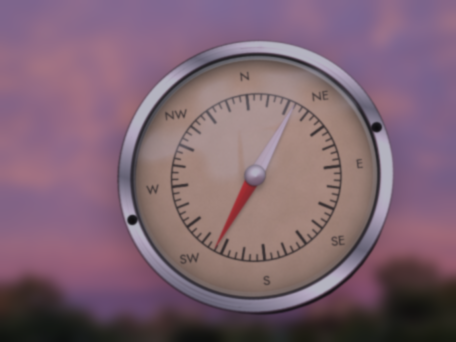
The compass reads 215 °
